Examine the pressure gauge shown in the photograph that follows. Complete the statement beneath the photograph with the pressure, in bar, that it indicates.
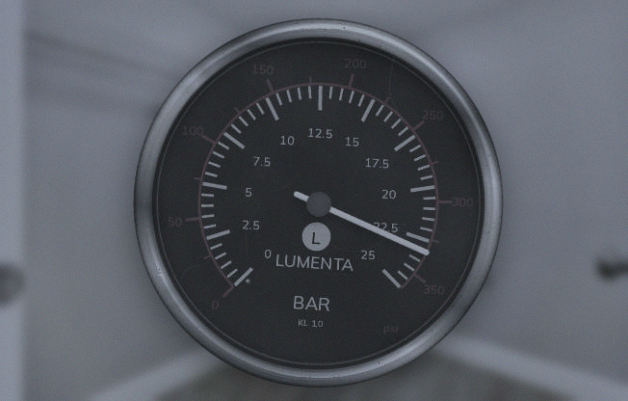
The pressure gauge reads 23 bar
